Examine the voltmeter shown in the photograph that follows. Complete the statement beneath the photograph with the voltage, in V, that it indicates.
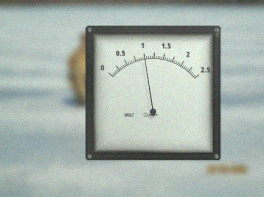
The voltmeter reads 1 V
